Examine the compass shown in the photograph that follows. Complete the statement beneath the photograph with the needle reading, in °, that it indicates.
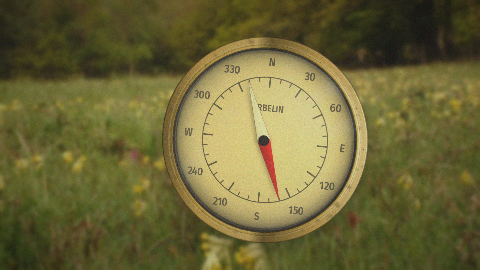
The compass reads 160 °
